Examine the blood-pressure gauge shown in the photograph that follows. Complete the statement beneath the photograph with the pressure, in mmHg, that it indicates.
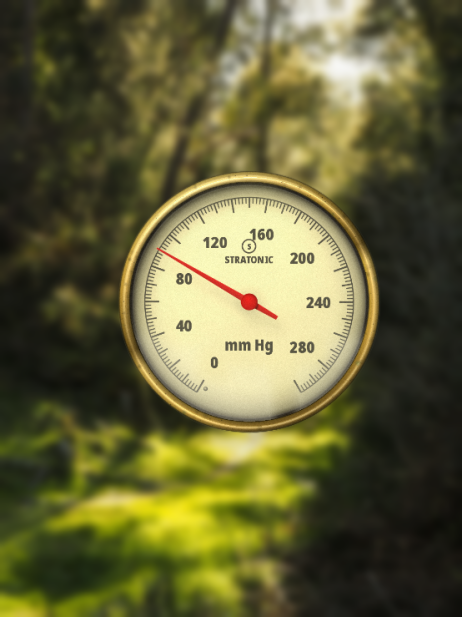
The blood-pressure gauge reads 90 mmHg
